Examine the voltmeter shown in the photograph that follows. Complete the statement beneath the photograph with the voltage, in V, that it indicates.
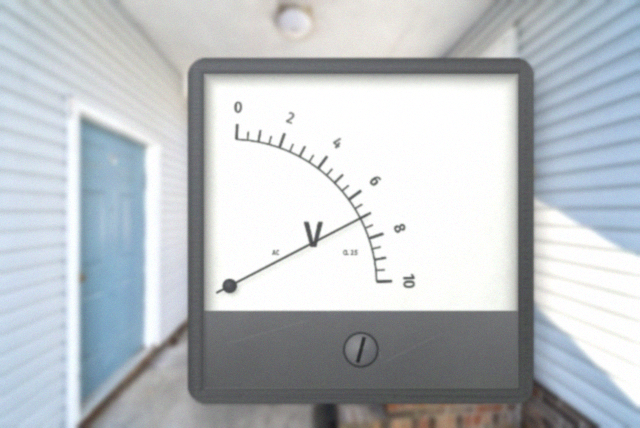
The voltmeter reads 7 V
